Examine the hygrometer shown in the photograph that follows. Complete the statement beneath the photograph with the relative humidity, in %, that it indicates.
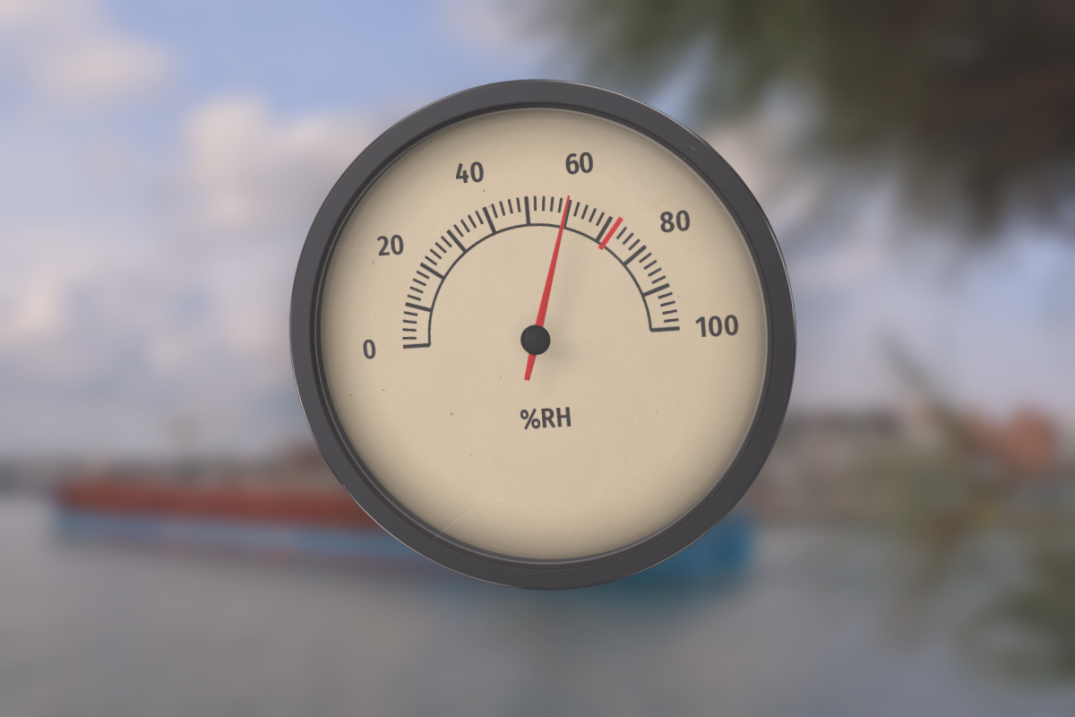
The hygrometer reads 60 %
